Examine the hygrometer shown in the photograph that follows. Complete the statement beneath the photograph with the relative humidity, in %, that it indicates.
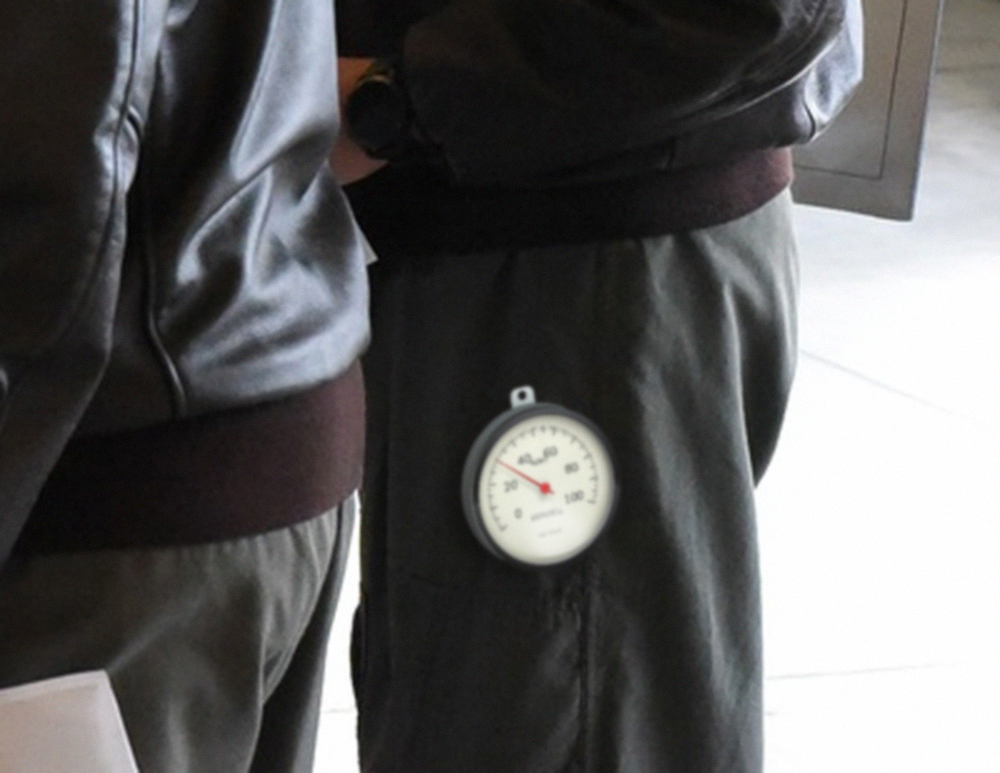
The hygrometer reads 30 %
